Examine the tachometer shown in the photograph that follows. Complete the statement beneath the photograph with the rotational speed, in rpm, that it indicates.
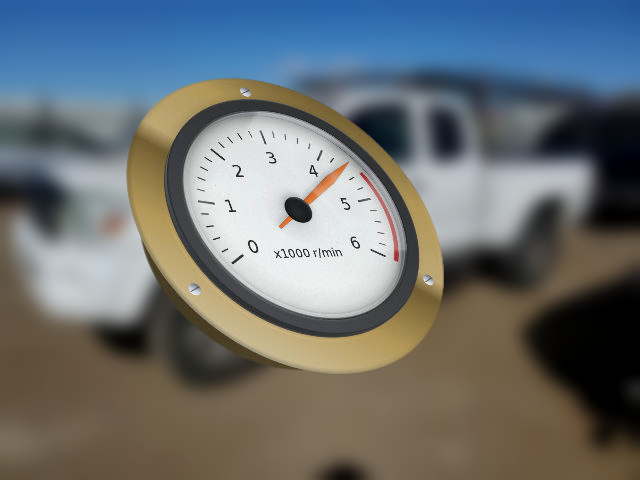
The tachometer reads 4400 rpm
